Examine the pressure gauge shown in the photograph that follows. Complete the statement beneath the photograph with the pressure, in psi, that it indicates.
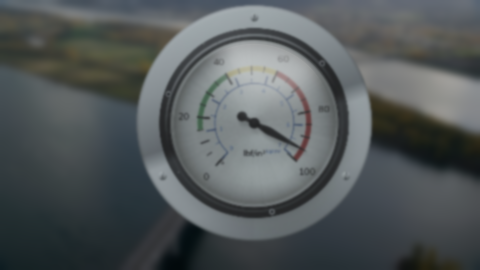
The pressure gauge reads 95 psi
